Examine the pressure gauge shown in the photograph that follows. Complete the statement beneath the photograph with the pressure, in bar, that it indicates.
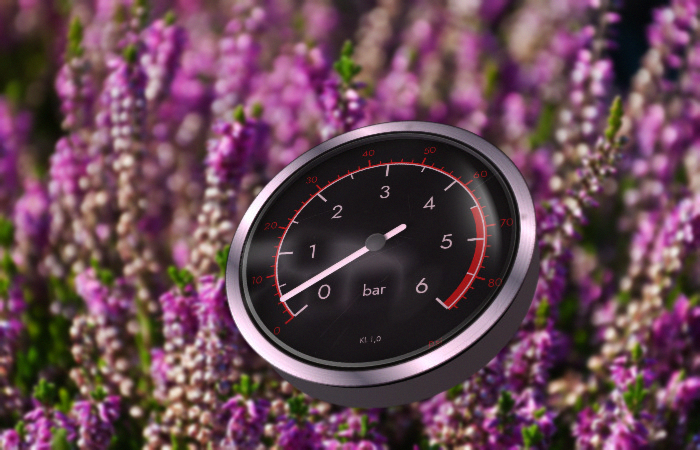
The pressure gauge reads 0.25 bar
